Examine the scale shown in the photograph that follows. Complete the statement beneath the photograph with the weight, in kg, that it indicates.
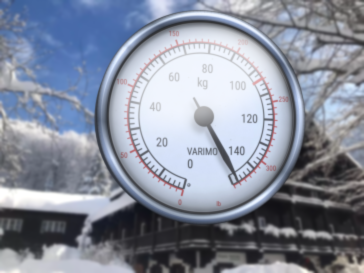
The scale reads 148 kg
